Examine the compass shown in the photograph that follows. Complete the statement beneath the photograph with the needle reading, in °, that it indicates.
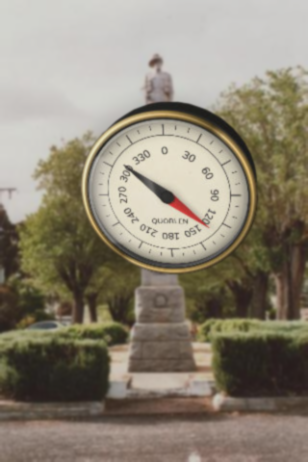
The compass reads 130 °
